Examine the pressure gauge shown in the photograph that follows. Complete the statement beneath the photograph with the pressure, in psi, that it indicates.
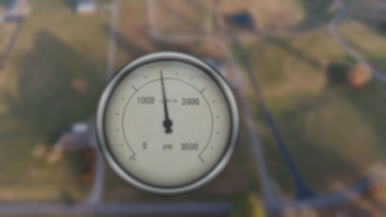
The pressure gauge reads 1400 psi
